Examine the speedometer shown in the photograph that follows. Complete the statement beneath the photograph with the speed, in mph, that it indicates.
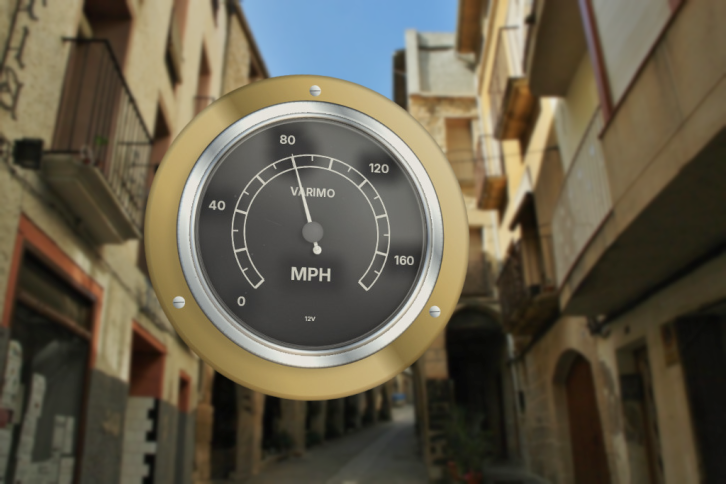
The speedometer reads 80 mph
